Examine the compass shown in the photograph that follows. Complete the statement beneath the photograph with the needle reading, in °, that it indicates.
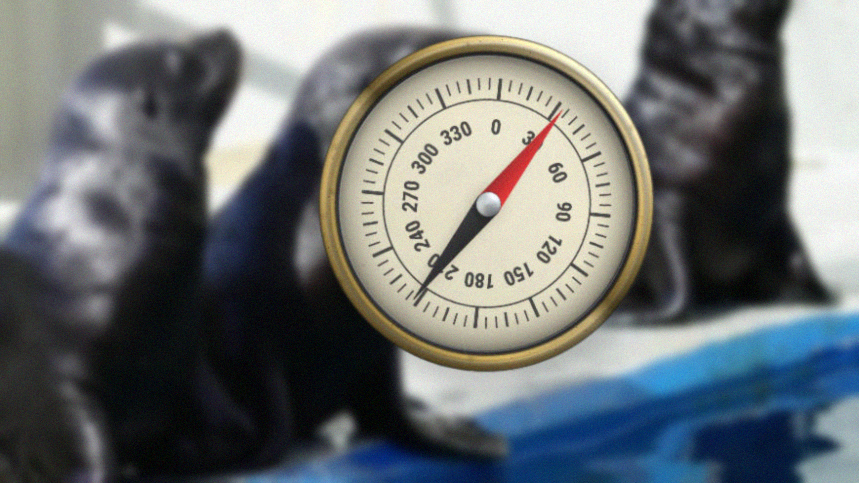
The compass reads 32.5 °
